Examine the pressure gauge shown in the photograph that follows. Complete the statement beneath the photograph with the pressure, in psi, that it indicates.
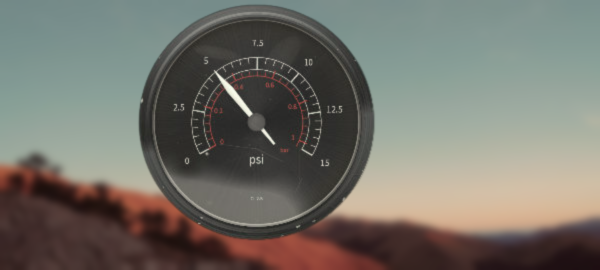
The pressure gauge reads 5 psi
